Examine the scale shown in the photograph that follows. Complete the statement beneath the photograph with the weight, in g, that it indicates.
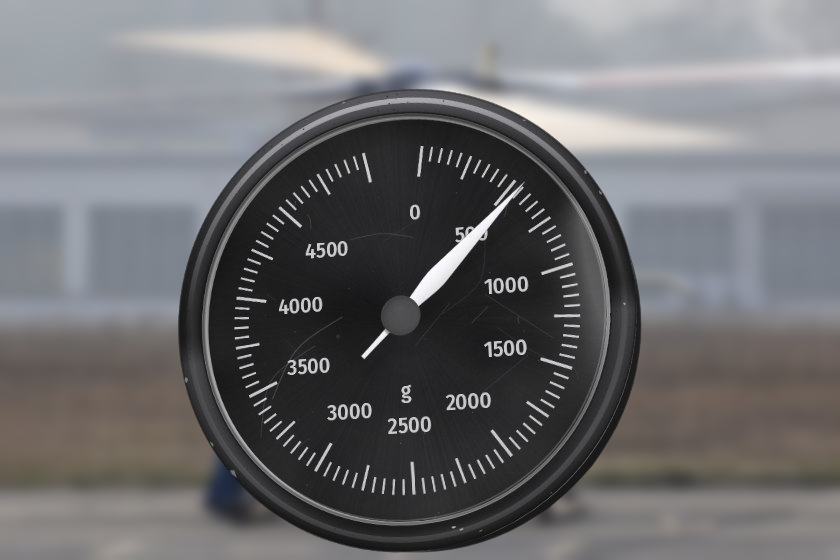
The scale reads 550 g
